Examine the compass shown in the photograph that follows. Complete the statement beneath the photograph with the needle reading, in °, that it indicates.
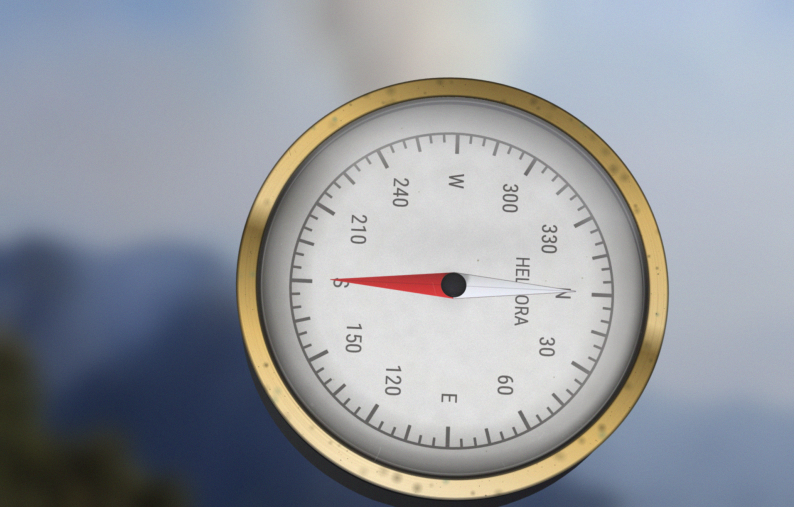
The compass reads 180 °
